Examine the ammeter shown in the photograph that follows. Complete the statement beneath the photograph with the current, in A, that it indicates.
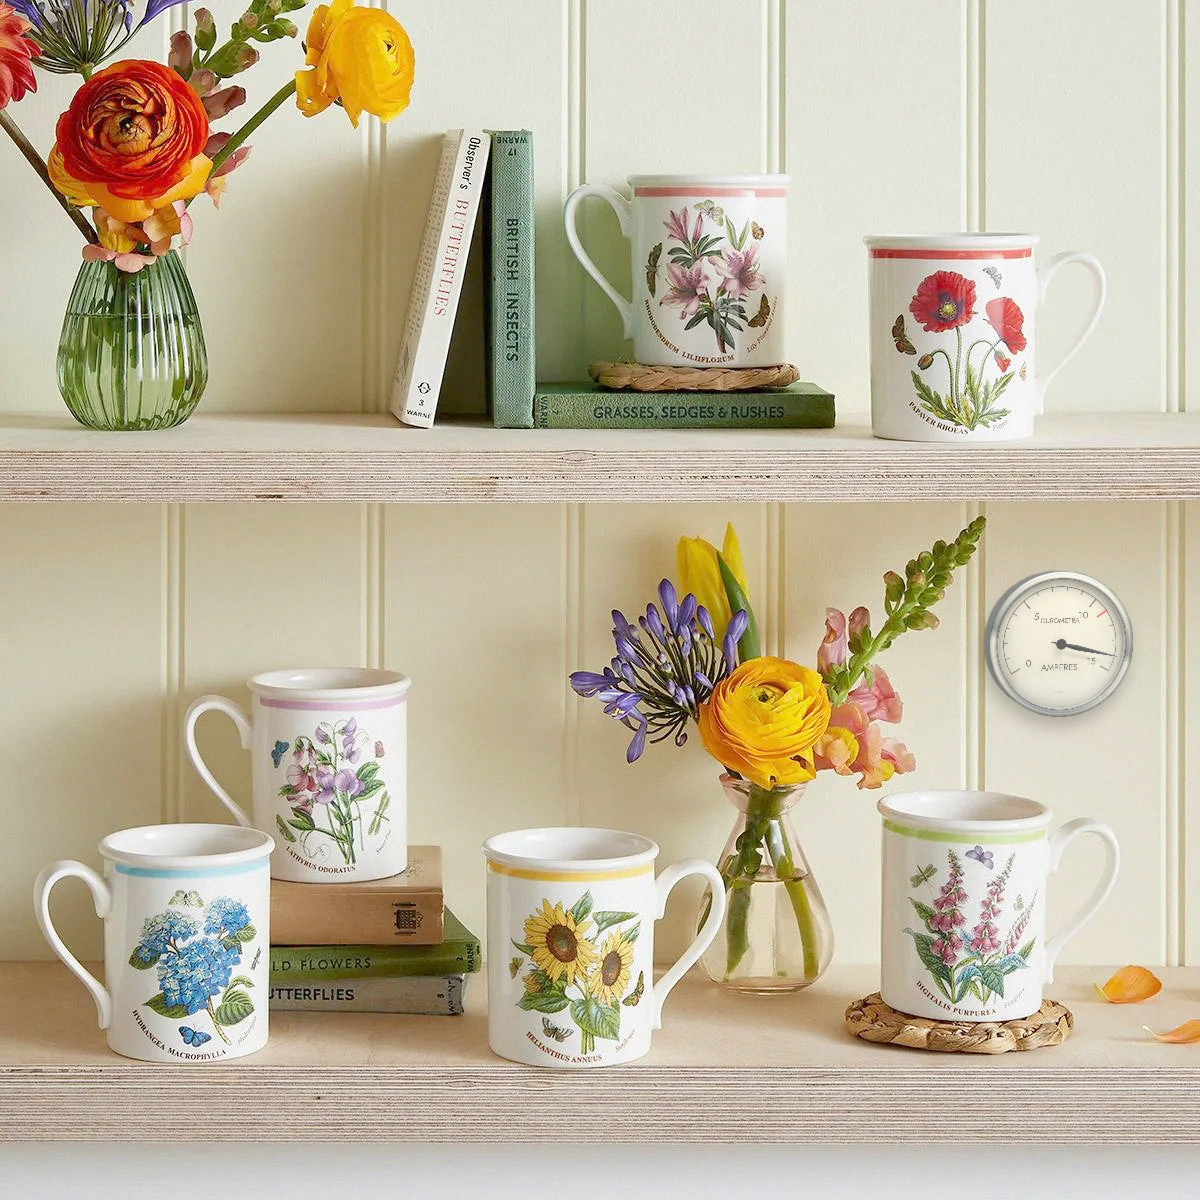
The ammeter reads 14 A
